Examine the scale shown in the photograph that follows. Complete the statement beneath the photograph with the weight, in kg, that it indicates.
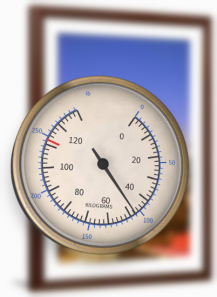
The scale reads 48 kg
